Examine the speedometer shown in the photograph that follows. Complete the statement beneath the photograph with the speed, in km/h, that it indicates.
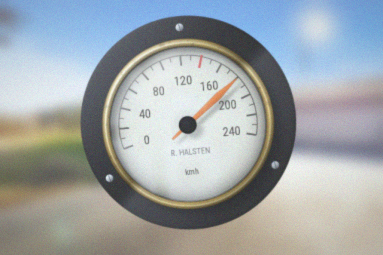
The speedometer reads 180 km/h
